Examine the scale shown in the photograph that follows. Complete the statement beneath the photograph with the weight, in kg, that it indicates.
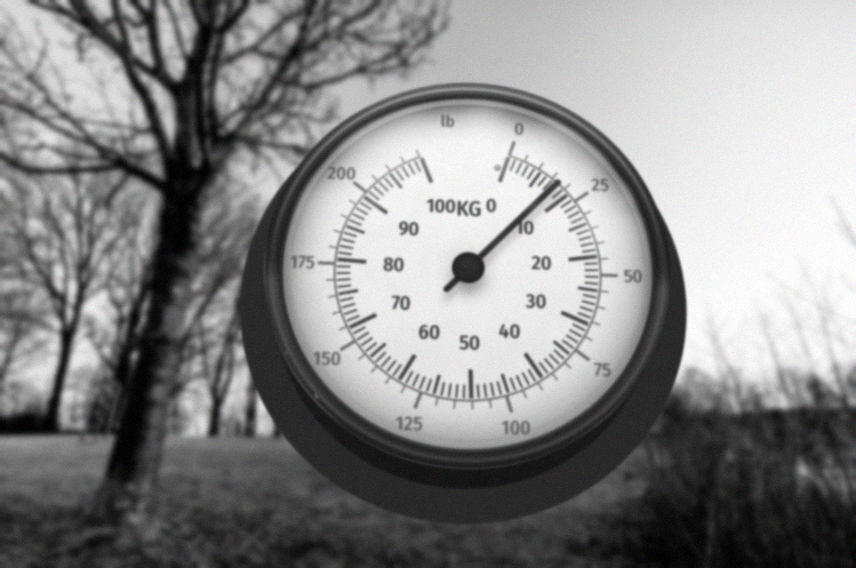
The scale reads 8 kg
